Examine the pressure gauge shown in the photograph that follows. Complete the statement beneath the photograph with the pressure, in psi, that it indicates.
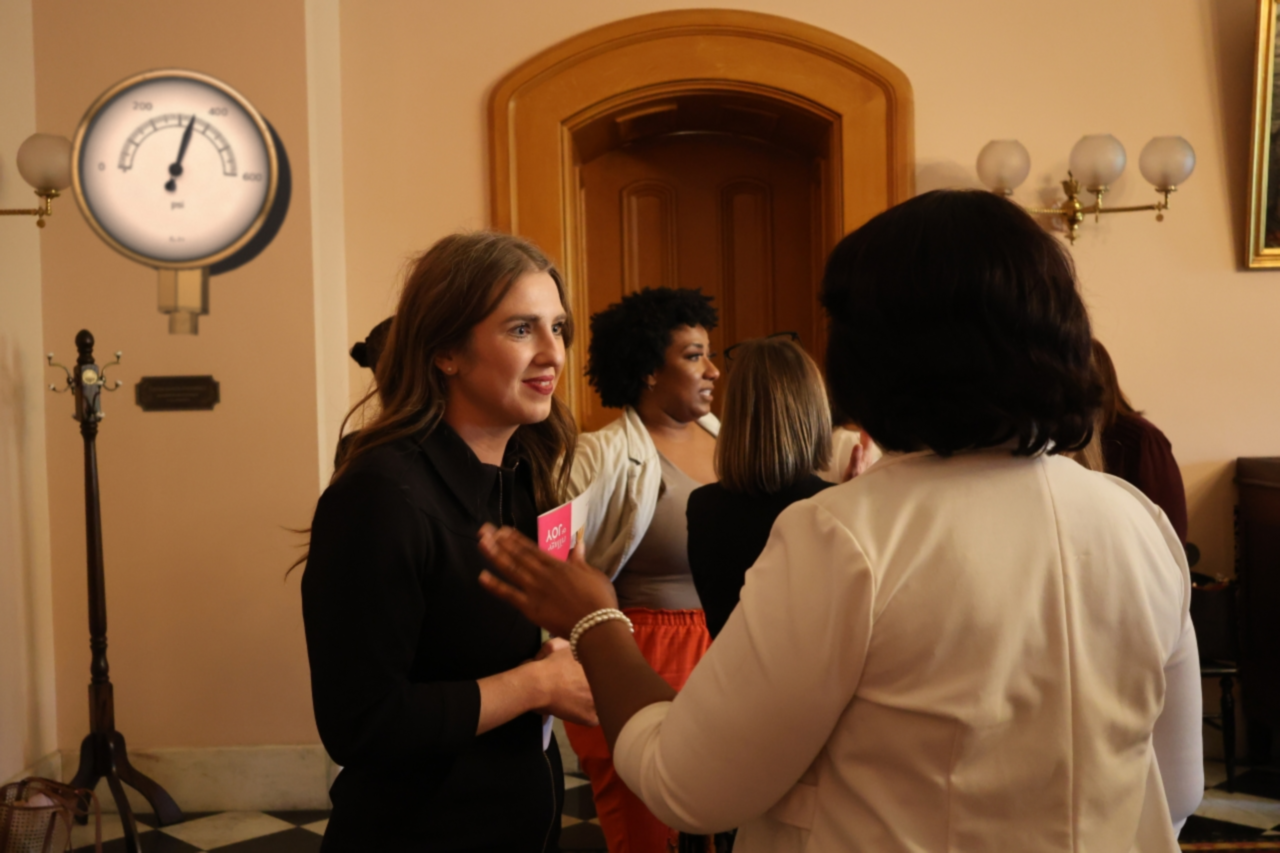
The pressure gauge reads 350 psi
